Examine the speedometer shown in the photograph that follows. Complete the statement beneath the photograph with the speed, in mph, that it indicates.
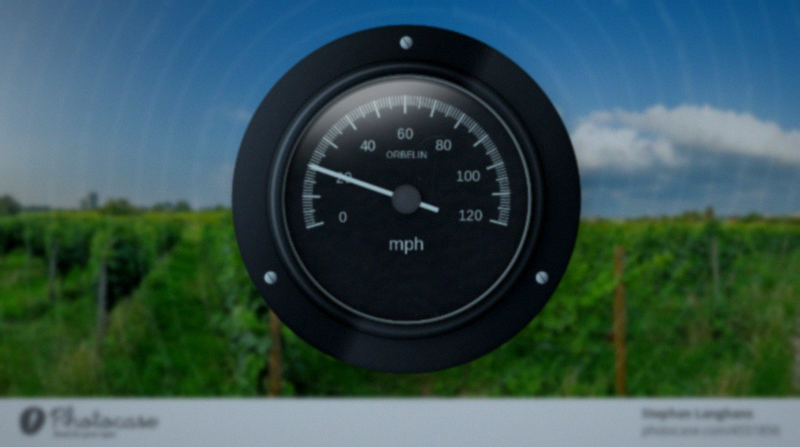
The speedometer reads 20 mph
